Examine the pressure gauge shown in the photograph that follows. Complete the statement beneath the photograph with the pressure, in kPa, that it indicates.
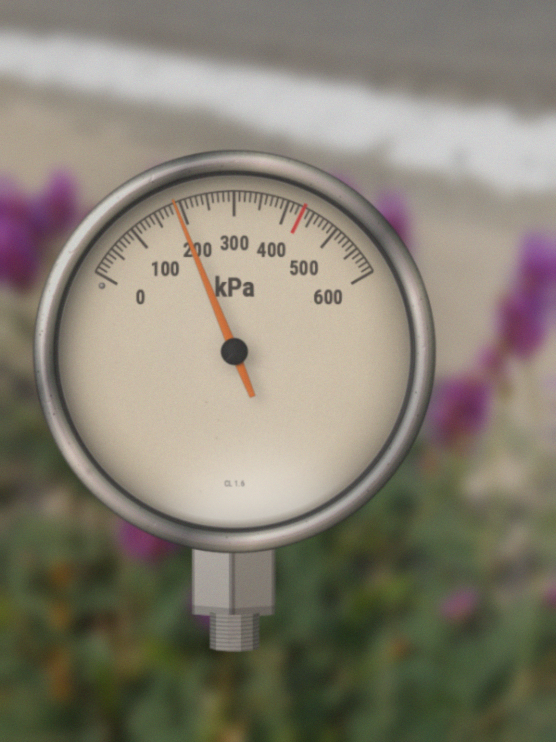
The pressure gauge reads 190 kPa
